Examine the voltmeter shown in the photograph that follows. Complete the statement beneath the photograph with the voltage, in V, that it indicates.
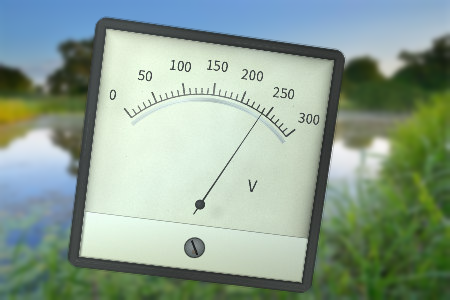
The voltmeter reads 240 V
